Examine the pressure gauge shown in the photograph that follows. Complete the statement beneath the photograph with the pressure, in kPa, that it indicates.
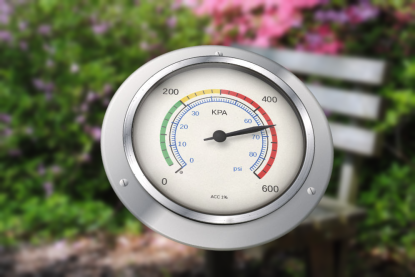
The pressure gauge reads 460 kPa
